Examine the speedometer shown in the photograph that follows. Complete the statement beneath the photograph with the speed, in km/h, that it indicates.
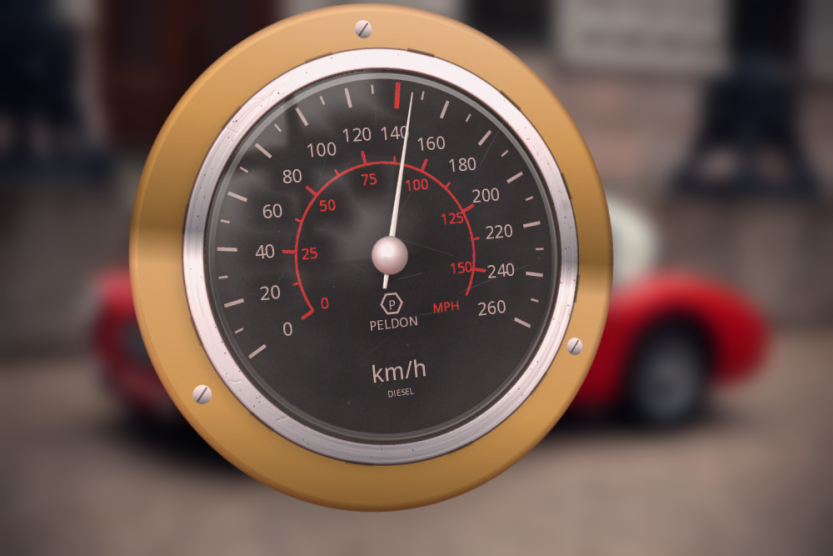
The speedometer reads 145 km/h
